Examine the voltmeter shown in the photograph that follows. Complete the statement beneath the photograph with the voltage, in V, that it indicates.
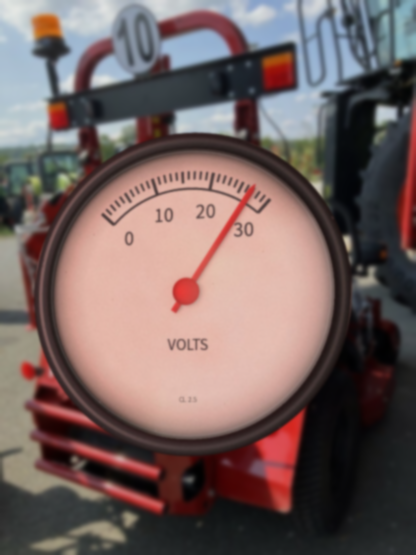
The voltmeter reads 27 V
